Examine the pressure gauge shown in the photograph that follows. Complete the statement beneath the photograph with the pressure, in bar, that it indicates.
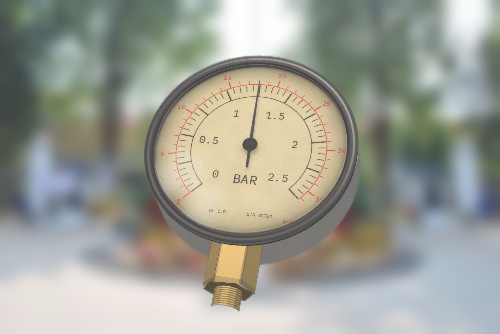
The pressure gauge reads 1.25 bar
